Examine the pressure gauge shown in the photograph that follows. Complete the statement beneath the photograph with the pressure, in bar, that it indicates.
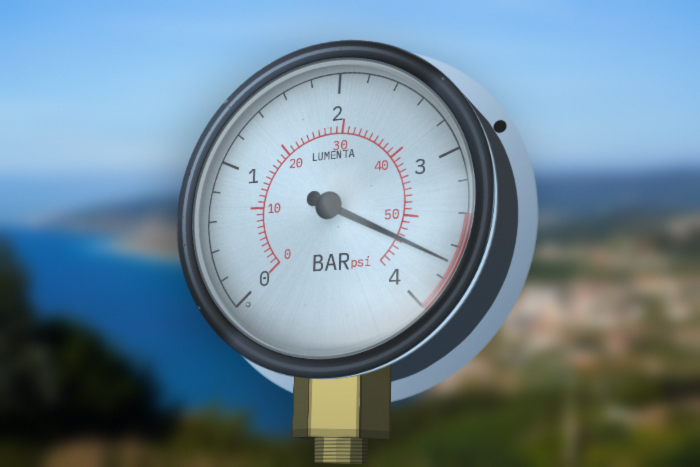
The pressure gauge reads 3.7 bar
